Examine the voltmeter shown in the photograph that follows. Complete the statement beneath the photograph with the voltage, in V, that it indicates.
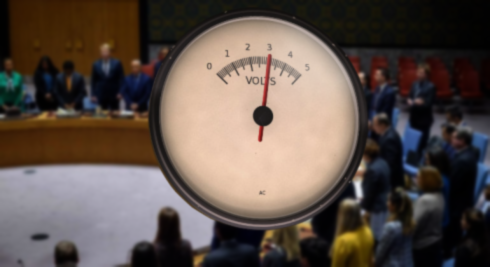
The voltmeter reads 3 V
